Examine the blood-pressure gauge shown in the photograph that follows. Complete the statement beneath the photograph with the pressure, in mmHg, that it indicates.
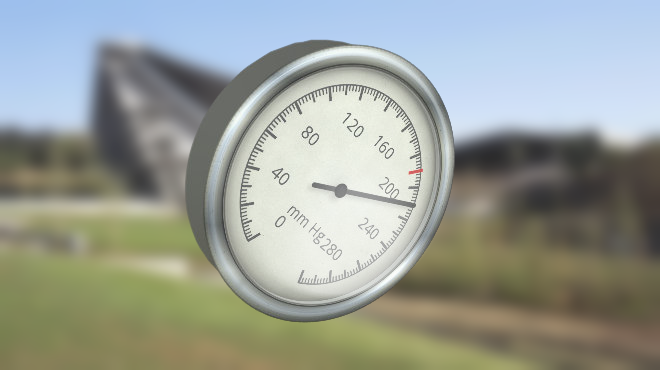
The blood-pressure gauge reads 210 mmHg
